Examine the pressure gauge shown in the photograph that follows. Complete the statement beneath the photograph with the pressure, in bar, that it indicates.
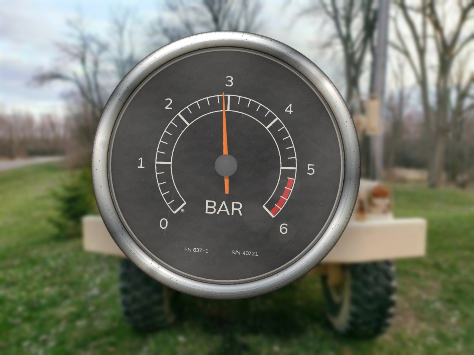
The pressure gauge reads 2.9 bar
